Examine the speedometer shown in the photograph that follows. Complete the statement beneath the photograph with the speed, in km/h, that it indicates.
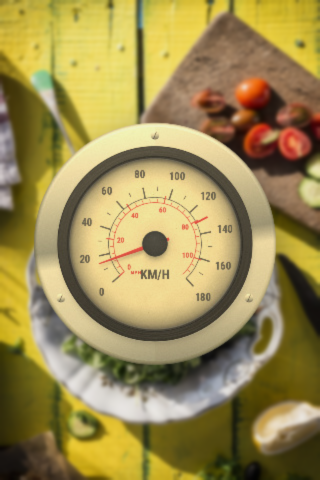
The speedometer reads 15 km/h
